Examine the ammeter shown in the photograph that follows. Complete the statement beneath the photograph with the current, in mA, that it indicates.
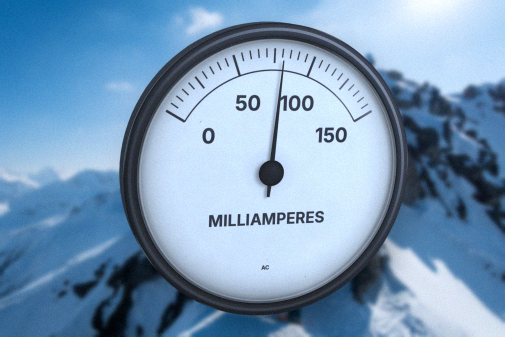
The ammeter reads 80 mA
